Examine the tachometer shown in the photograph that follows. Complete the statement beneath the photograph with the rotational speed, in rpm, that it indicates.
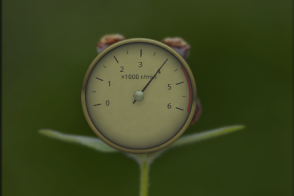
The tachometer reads 4000 rpm
